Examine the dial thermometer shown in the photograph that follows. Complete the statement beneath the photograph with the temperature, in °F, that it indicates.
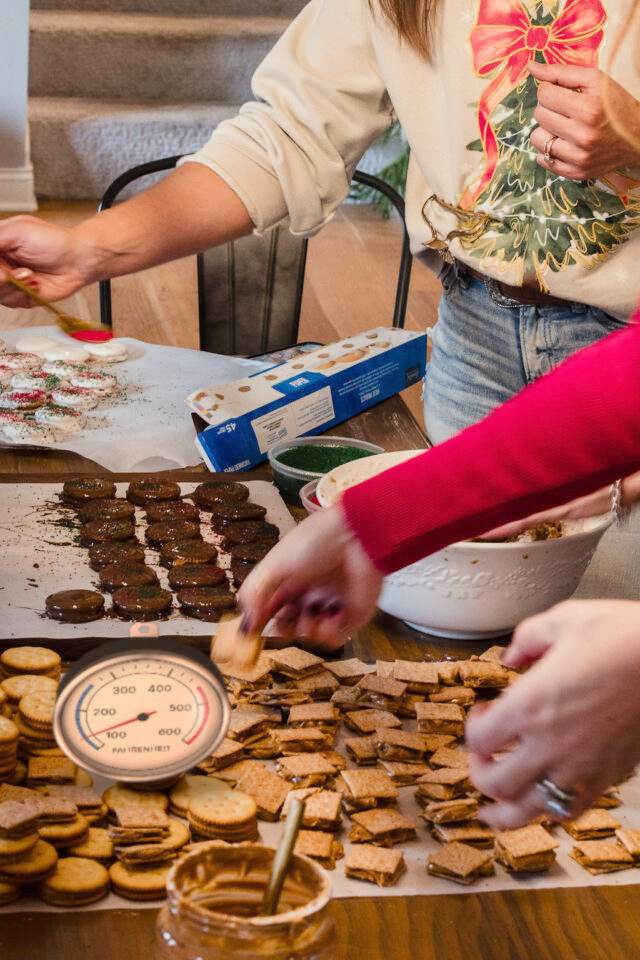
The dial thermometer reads 140 °F
